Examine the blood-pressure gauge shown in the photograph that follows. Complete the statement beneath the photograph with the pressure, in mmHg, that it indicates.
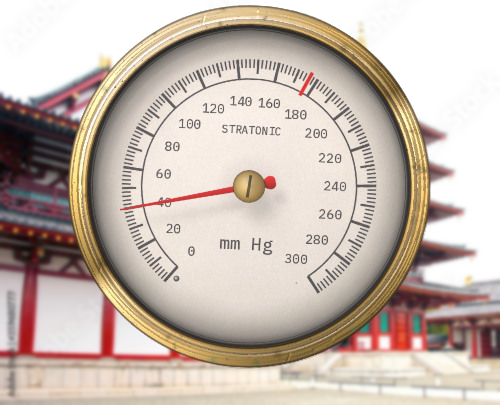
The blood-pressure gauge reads 40 mmHg
